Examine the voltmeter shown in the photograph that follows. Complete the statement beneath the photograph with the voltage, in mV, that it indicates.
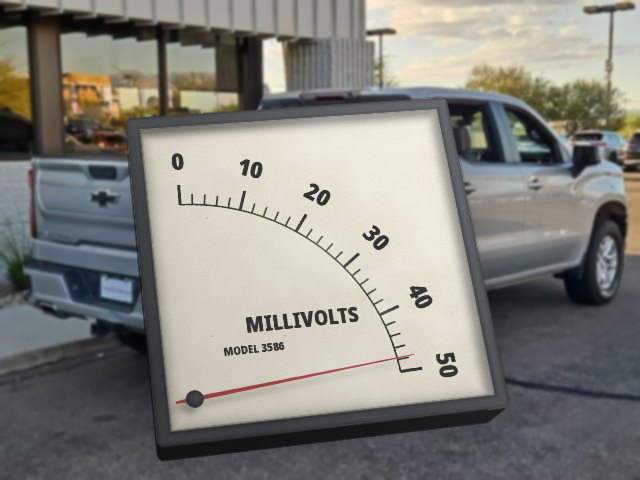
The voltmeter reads 48 mV
